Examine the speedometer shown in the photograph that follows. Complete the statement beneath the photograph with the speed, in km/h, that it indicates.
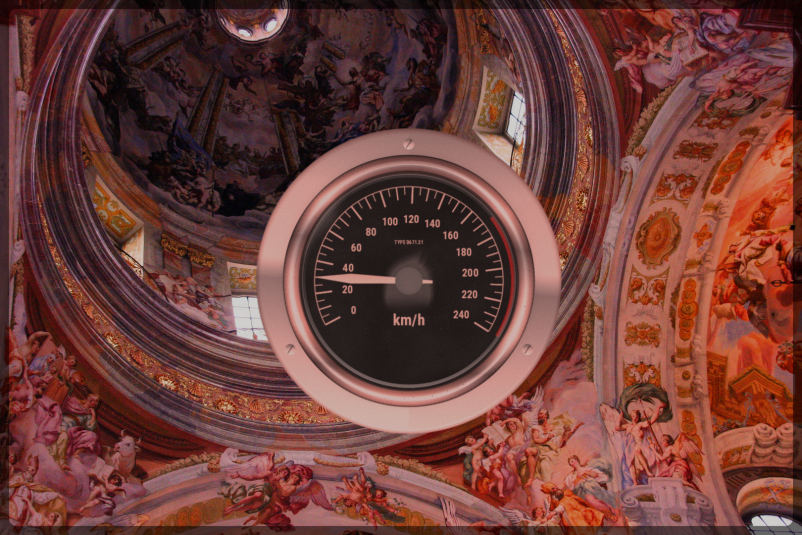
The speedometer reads 30 km/h
